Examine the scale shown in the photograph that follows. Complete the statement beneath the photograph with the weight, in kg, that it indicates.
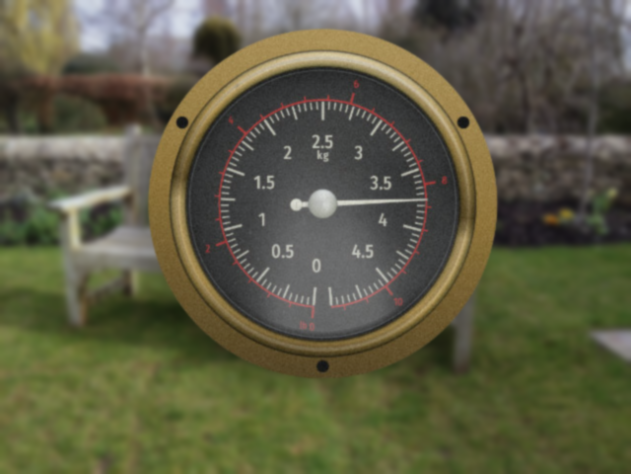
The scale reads 3.75 kg
